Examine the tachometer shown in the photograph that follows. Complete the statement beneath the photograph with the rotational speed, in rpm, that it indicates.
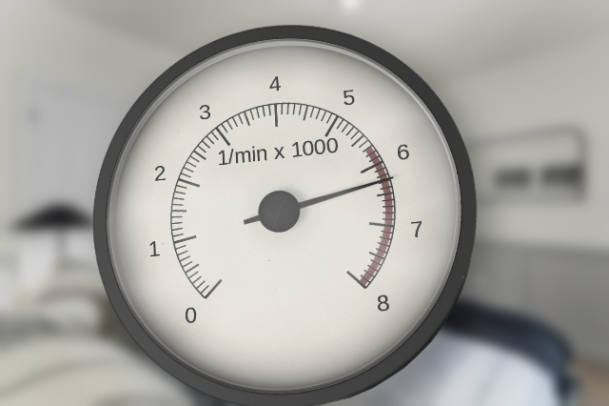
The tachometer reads 6300 rpm
